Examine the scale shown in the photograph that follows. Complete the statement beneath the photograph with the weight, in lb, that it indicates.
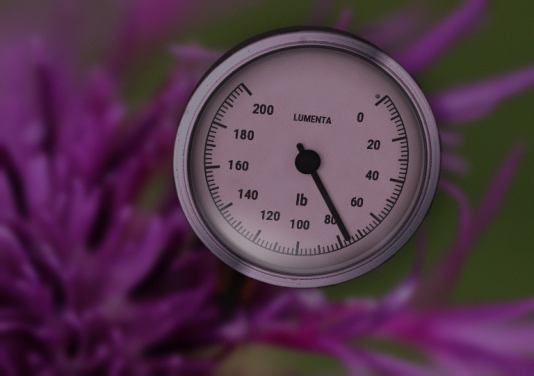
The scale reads 76 lb
